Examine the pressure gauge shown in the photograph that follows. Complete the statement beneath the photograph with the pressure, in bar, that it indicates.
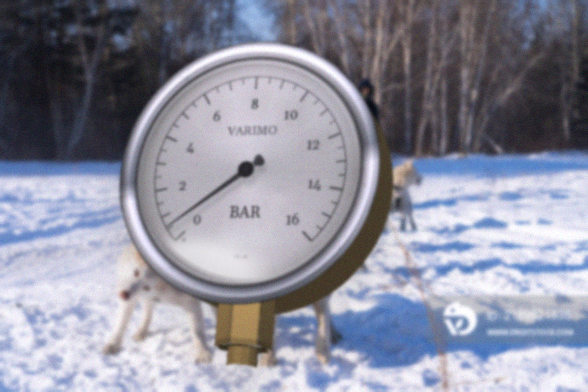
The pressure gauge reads 0.5 bar
